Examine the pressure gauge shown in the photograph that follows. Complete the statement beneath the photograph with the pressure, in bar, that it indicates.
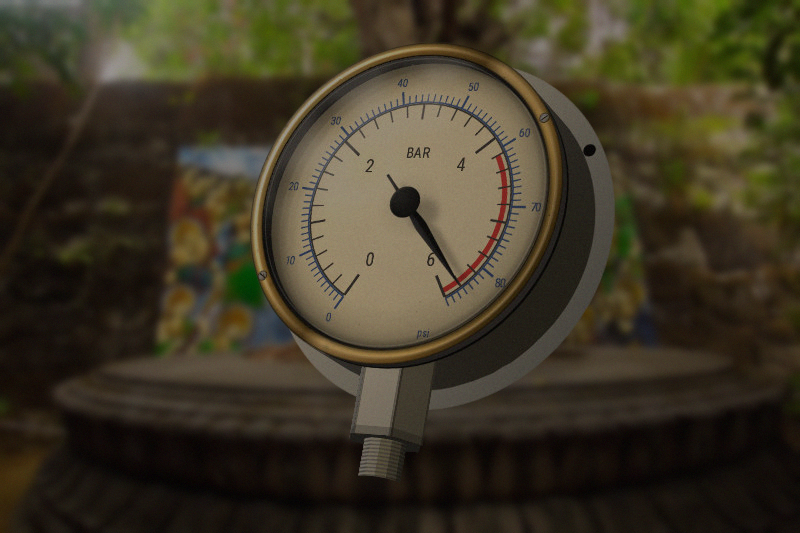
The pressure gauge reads 5.8 bar
